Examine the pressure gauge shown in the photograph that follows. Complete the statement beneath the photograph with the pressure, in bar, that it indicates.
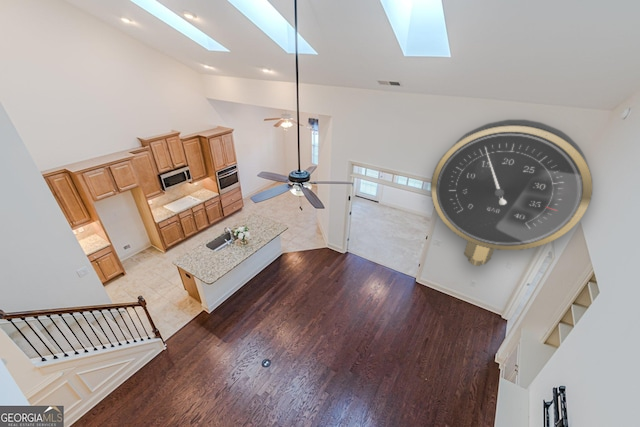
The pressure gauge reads 16 bar
